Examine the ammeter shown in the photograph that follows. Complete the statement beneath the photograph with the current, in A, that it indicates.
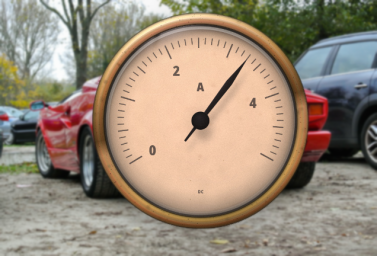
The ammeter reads 3.3 A
